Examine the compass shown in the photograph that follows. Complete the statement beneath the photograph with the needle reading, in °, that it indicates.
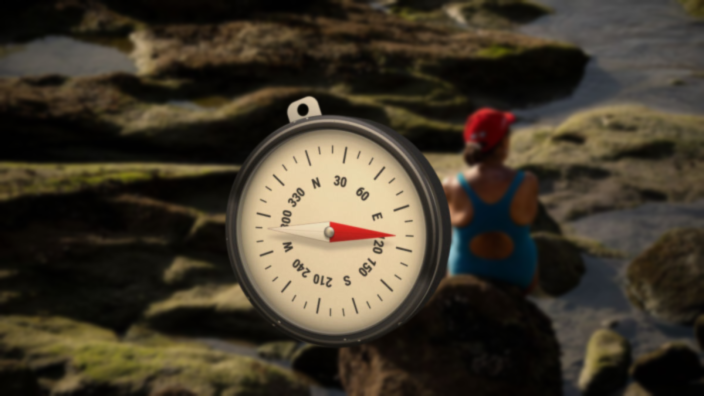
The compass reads 110 °
